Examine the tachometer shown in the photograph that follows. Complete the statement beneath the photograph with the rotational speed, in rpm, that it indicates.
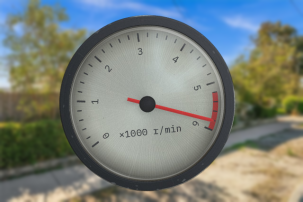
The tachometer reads 5800 rpm
